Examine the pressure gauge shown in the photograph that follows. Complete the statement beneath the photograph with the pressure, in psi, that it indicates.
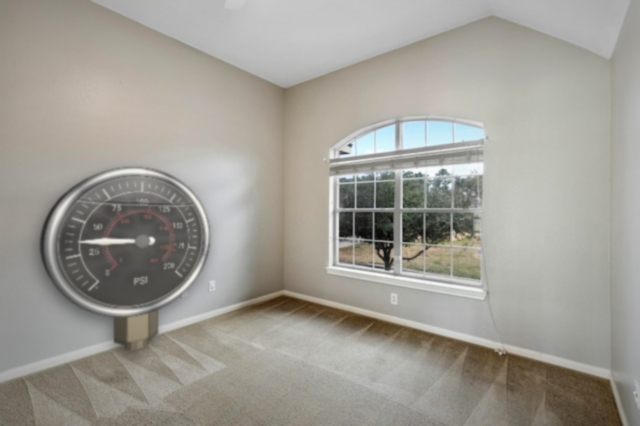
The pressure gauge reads 35 psi
